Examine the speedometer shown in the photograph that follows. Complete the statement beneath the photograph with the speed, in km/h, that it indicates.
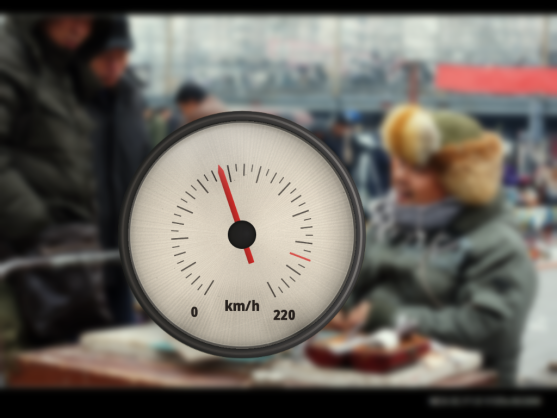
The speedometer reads 95 km/h
